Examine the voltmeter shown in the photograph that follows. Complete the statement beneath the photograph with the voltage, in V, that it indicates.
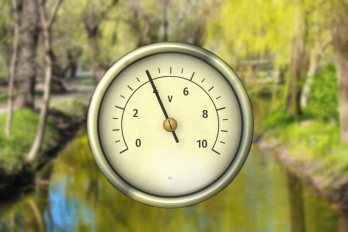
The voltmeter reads 4 V
